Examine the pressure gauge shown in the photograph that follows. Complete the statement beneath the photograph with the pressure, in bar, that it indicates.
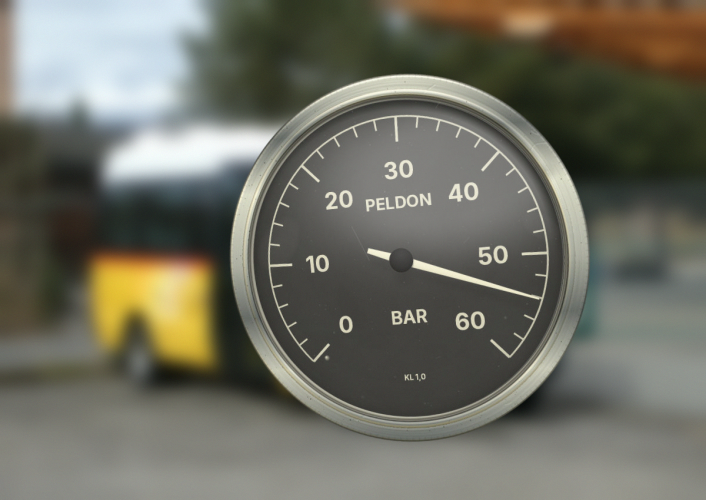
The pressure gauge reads 54 bar
